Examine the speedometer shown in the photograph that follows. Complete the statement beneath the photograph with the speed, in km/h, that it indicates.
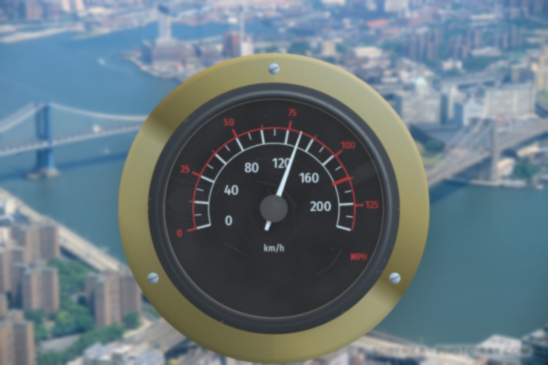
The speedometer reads 130 km/h
